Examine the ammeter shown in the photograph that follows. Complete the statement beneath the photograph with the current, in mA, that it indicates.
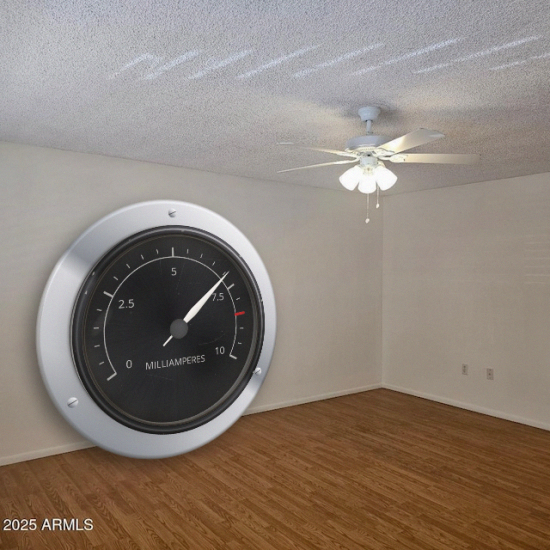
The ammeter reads 7 mA
